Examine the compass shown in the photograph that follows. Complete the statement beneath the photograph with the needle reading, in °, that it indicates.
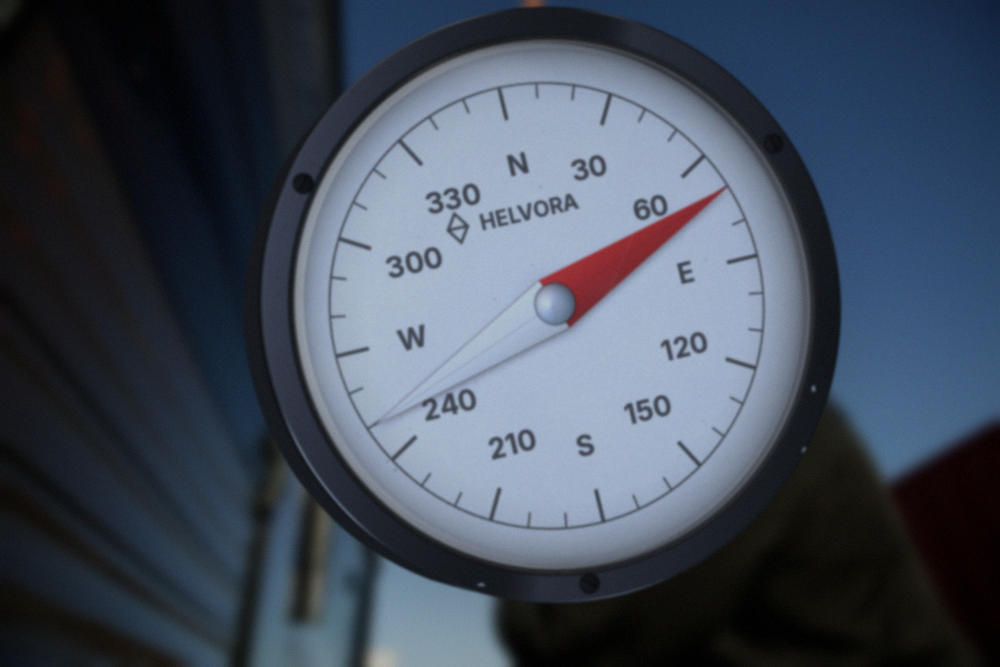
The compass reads 70 °
